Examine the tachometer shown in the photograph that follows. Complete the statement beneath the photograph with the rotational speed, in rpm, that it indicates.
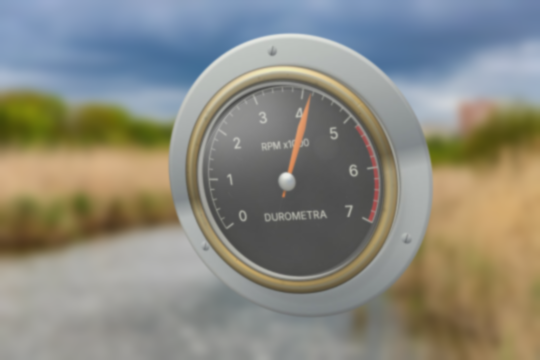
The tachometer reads 4200 rpm
